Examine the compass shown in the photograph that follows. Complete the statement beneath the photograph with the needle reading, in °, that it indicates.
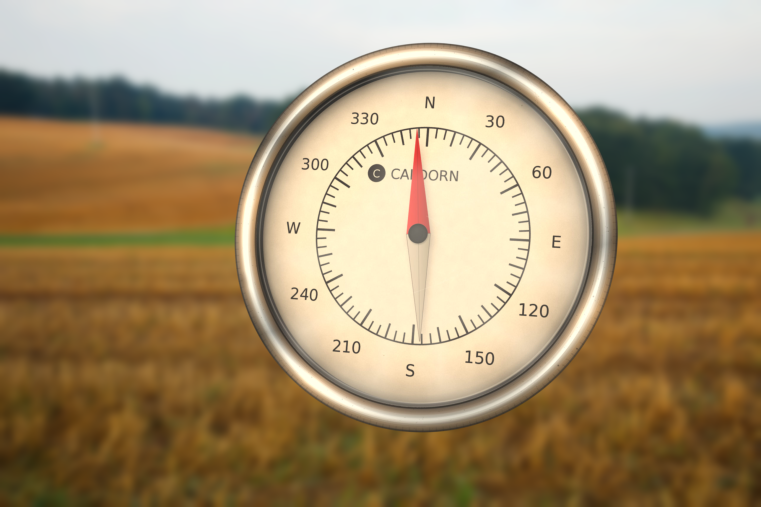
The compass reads 355 °
